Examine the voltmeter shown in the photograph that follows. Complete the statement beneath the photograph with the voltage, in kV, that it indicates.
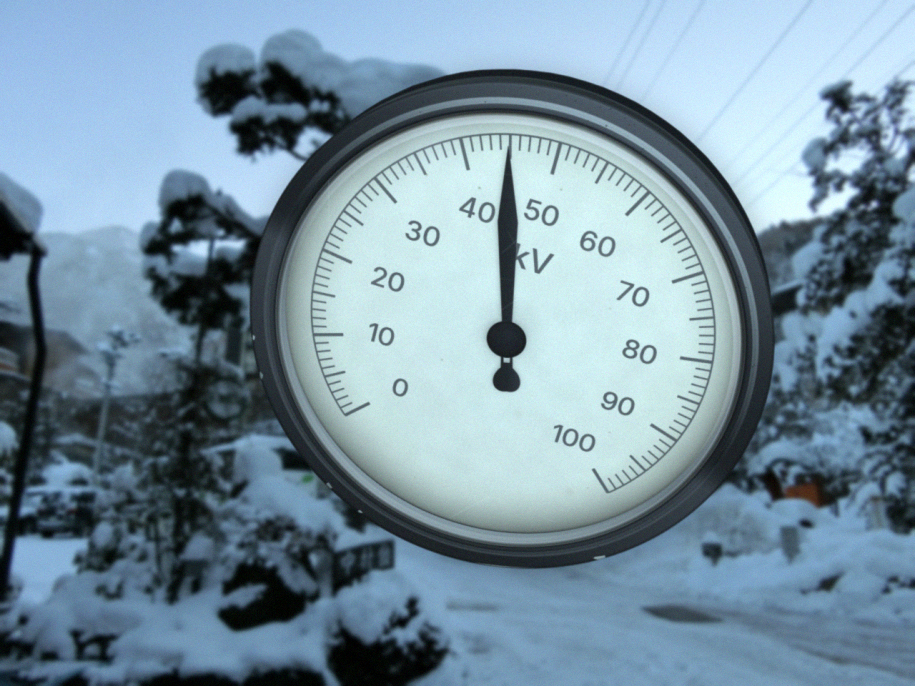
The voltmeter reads 45 kV
